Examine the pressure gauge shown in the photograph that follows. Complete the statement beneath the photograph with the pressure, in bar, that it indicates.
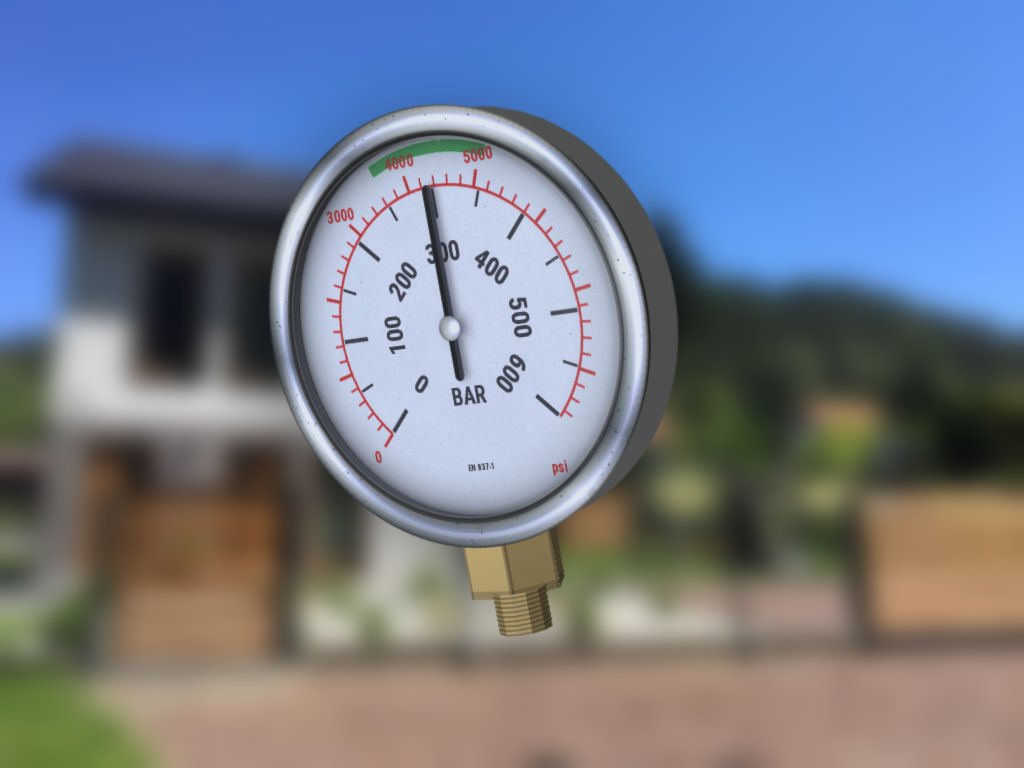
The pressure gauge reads 300 bar
